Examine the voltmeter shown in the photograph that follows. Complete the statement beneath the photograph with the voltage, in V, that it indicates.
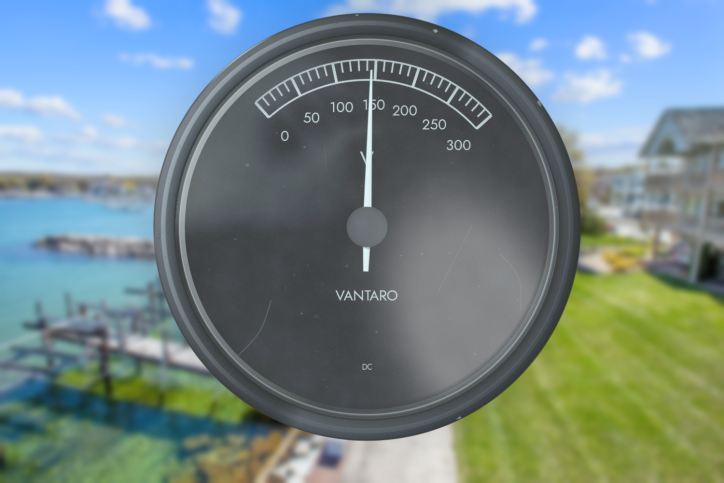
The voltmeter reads 145 V
